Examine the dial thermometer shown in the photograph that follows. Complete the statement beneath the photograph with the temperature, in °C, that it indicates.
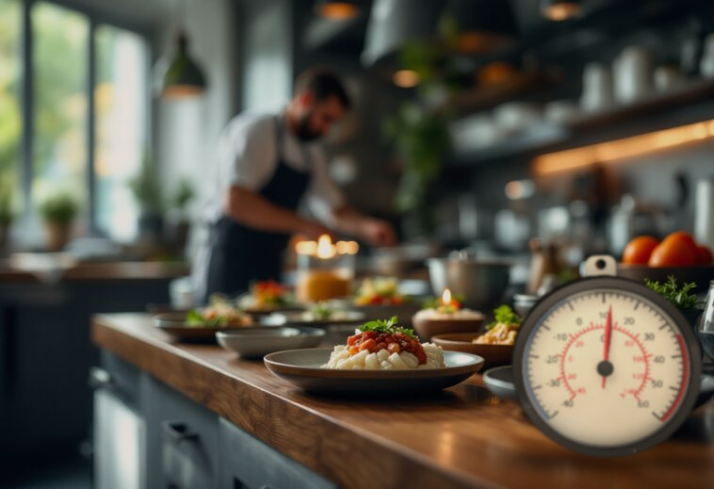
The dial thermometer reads 12 °C
